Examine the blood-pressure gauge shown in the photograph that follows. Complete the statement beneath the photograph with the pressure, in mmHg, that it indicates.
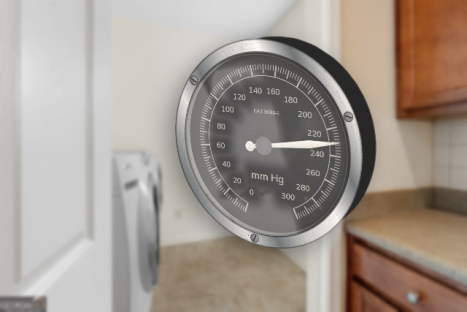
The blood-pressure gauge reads 230 mmHg
